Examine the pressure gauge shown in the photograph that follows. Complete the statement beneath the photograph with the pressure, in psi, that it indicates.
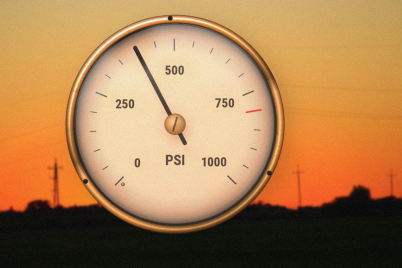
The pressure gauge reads 400 psi
